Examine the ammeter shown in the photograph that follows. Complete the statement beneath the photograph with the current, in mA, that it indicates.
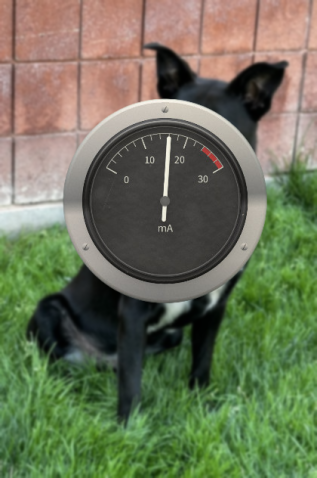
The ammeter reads 16 mA
